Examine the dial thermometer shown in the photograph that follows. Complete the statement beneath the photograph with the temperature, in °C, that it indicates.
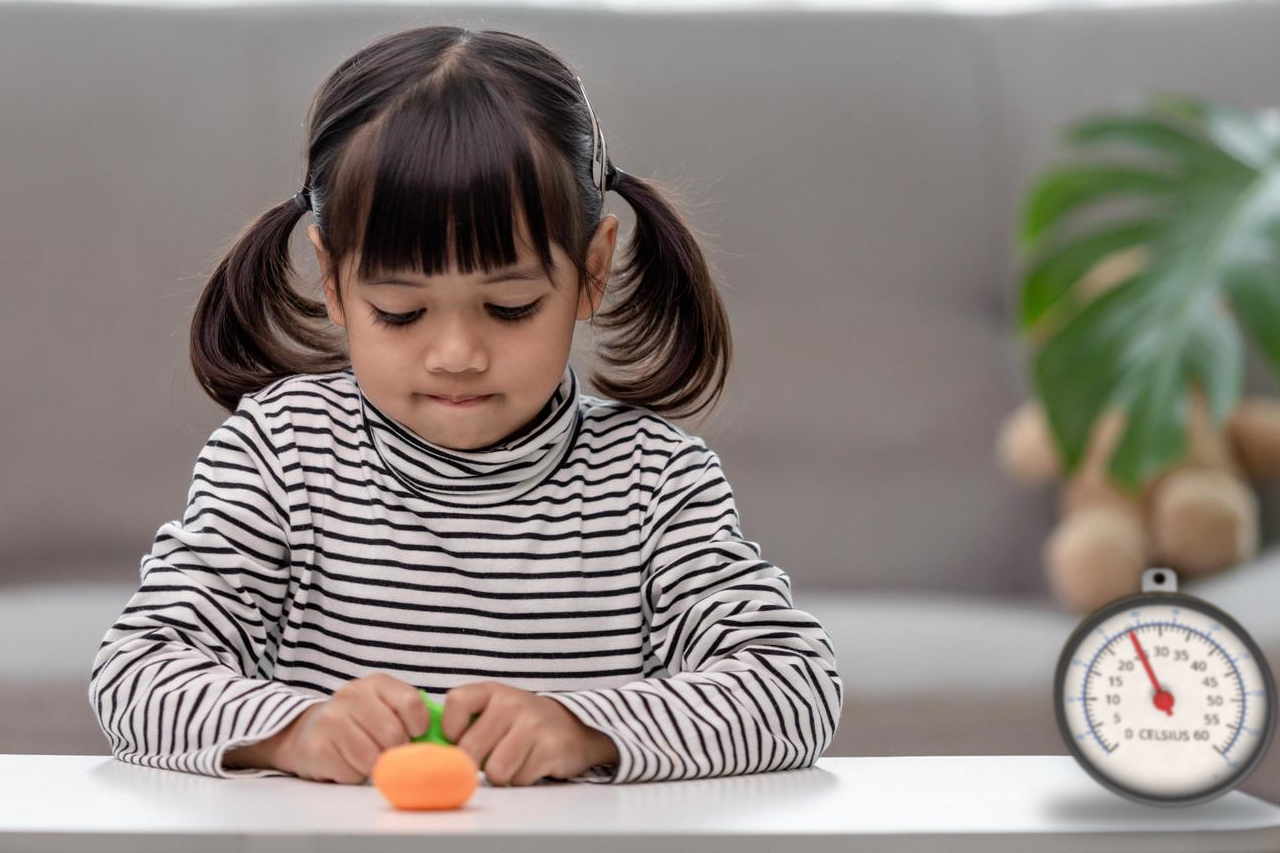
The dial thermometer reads 25 °C
